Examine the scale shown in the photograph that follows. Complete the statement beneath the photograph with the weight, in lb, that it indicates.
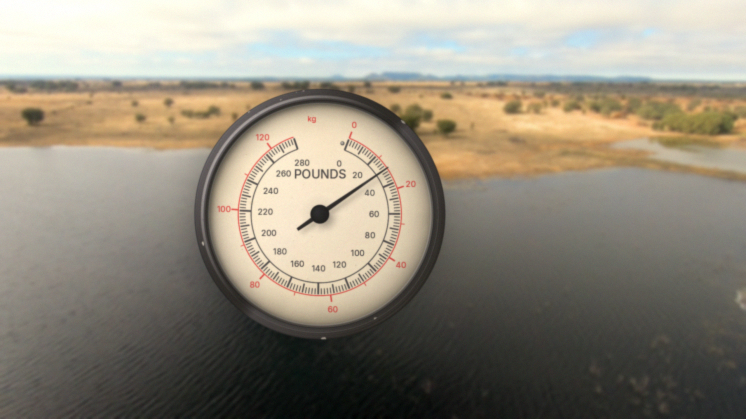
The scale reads 30 lb
